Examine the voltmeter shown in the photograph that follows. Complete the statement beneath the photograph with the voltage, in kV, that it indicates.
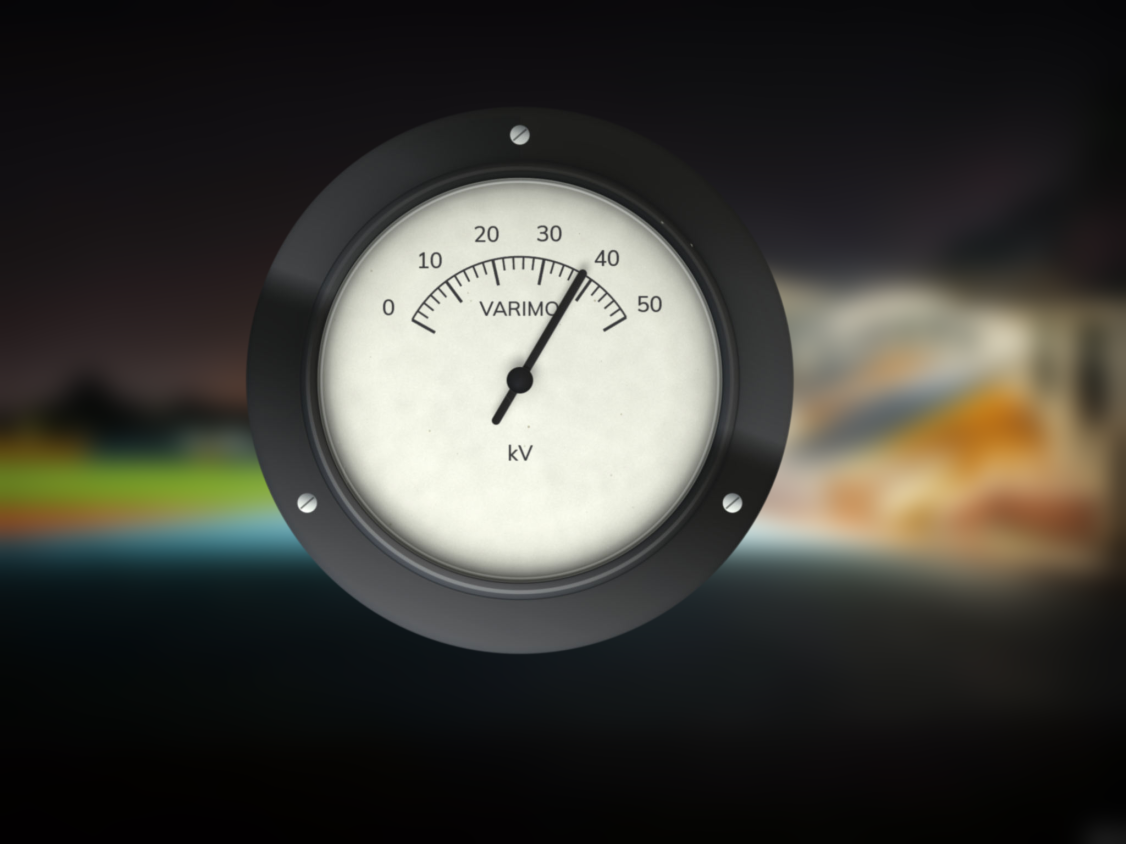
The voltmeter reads 38 kV
